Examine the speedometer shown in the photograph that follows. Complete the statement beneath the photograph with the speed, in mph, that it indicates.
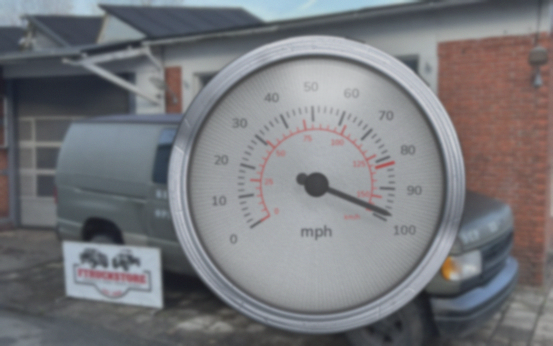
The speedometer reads 98 mph
